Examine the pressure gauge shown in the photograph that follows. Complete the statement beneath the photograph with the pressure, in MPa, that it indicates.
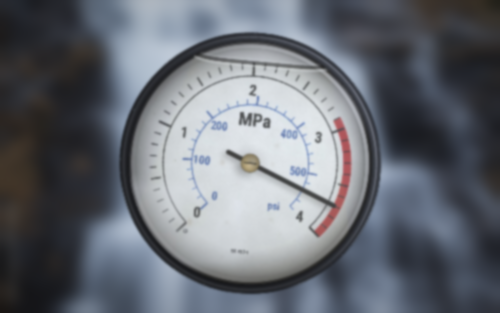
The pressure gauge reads 3.7 MPa
